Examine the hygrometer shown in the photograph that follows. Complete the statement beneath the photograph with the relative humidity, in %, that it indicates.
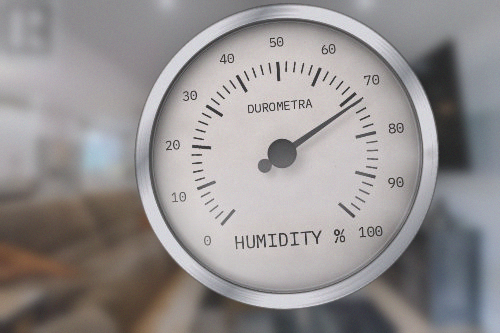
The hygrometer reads 72 %
